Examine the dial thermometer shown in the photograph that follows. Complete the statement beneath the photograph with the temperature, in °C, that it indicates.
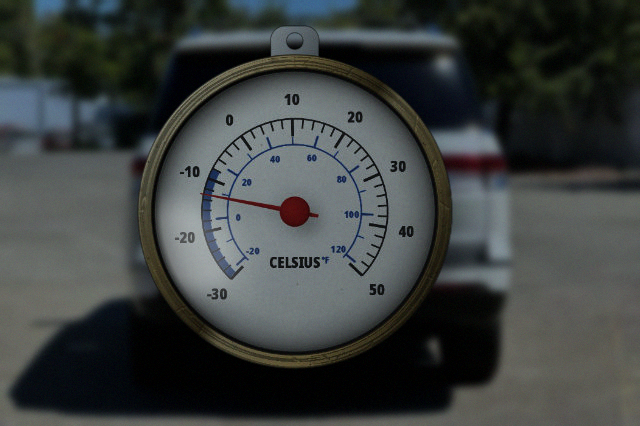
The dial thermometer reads -13 °C
